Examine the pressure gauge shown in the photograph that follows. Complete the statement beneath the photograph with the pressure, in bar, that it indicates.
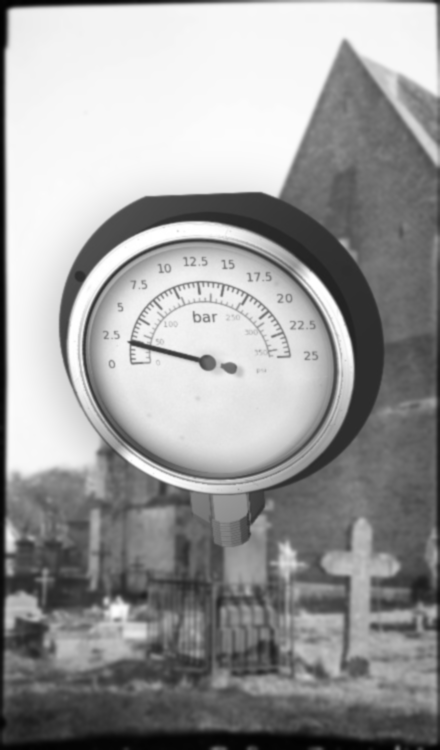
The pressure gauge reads 2.5 bar
